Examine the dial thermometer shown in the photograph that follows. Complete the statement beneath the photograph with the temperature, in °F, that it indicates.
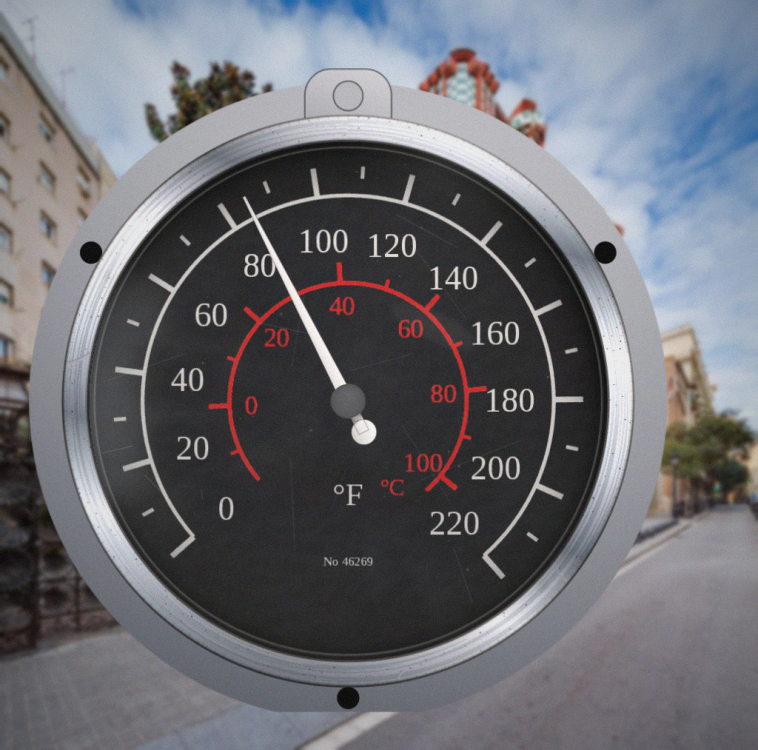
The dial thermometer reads 85 °F
